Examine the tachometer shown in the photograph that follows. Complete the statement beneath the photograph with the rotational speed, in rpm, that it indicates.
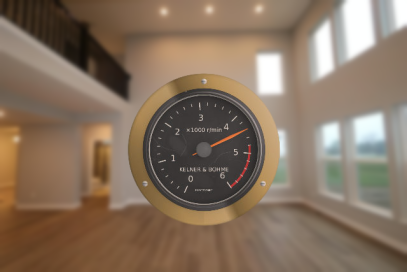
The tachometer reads 4400 rpm
